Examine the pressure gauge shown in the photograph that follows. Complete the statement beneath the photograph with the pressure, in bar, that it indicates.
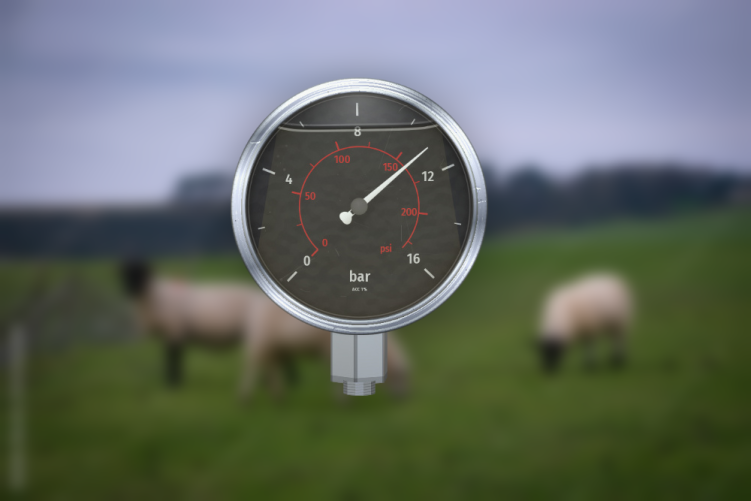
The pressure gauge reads 11 bar
